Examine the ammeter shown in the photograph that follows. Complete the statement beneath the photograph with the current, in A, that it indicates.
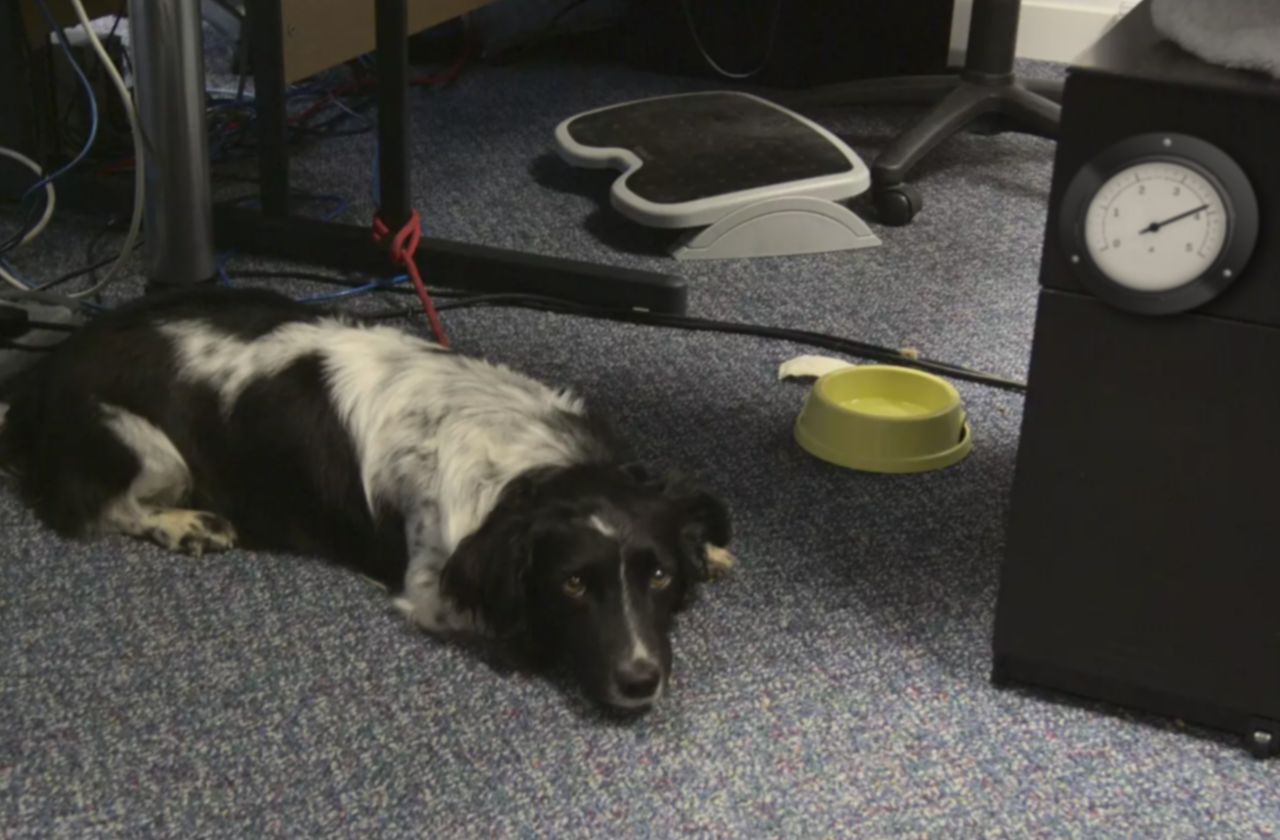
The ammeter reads 3.8 A
